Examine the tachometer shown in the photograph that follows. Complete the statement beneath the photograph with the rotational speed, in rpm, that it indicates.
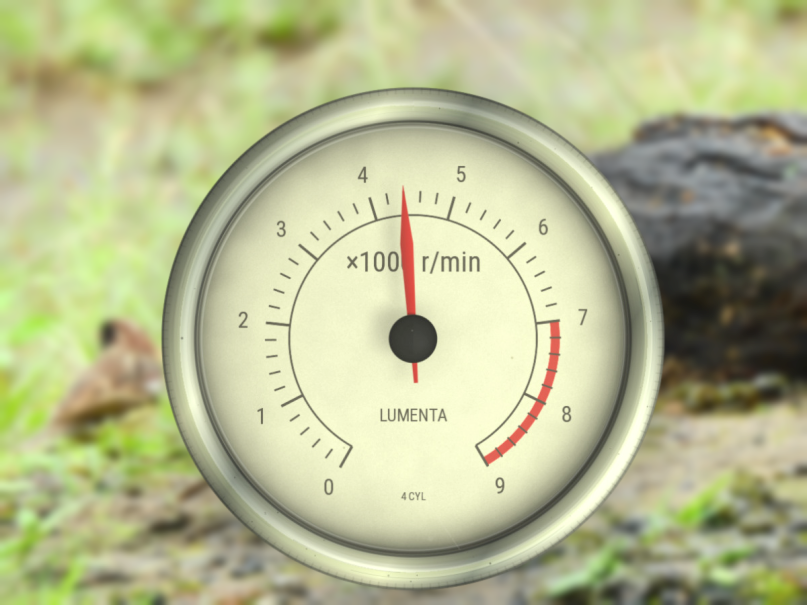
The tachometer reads 4400 rpm
